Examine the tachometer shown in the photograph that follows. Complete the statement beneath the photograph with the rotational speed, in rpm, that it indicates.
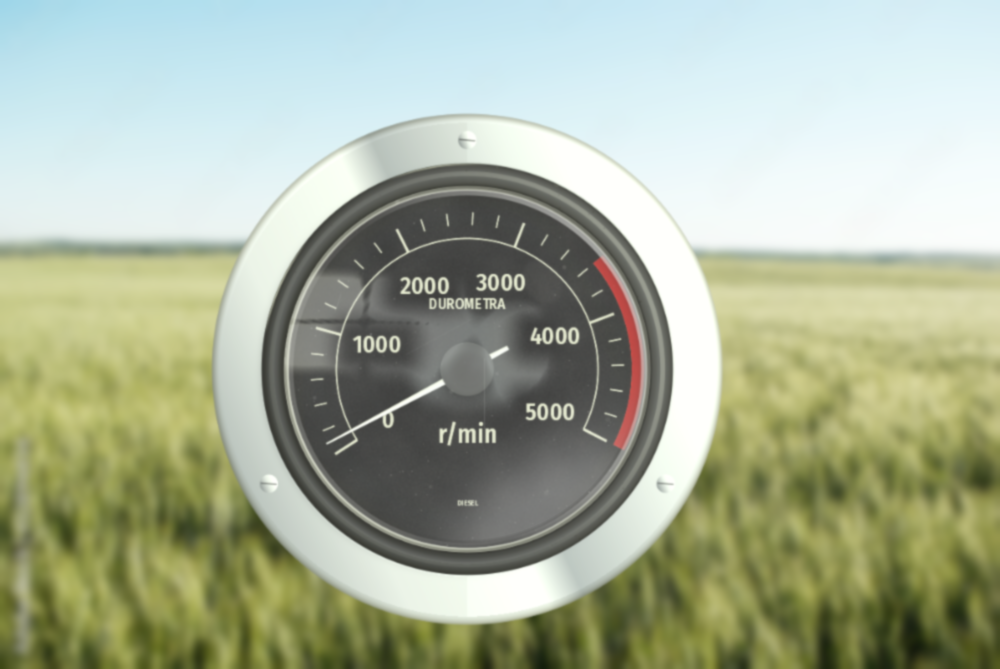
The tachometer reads 100 rpm
